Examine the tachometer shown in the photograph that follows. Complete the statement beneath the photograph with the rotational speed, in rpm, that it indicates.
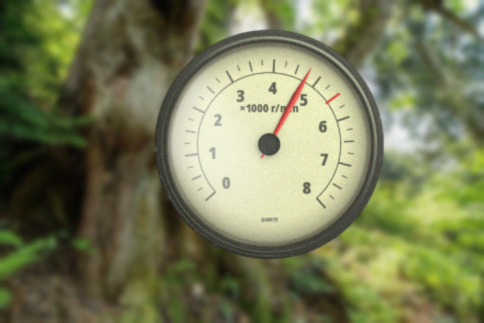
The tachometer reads 4750 rpm
